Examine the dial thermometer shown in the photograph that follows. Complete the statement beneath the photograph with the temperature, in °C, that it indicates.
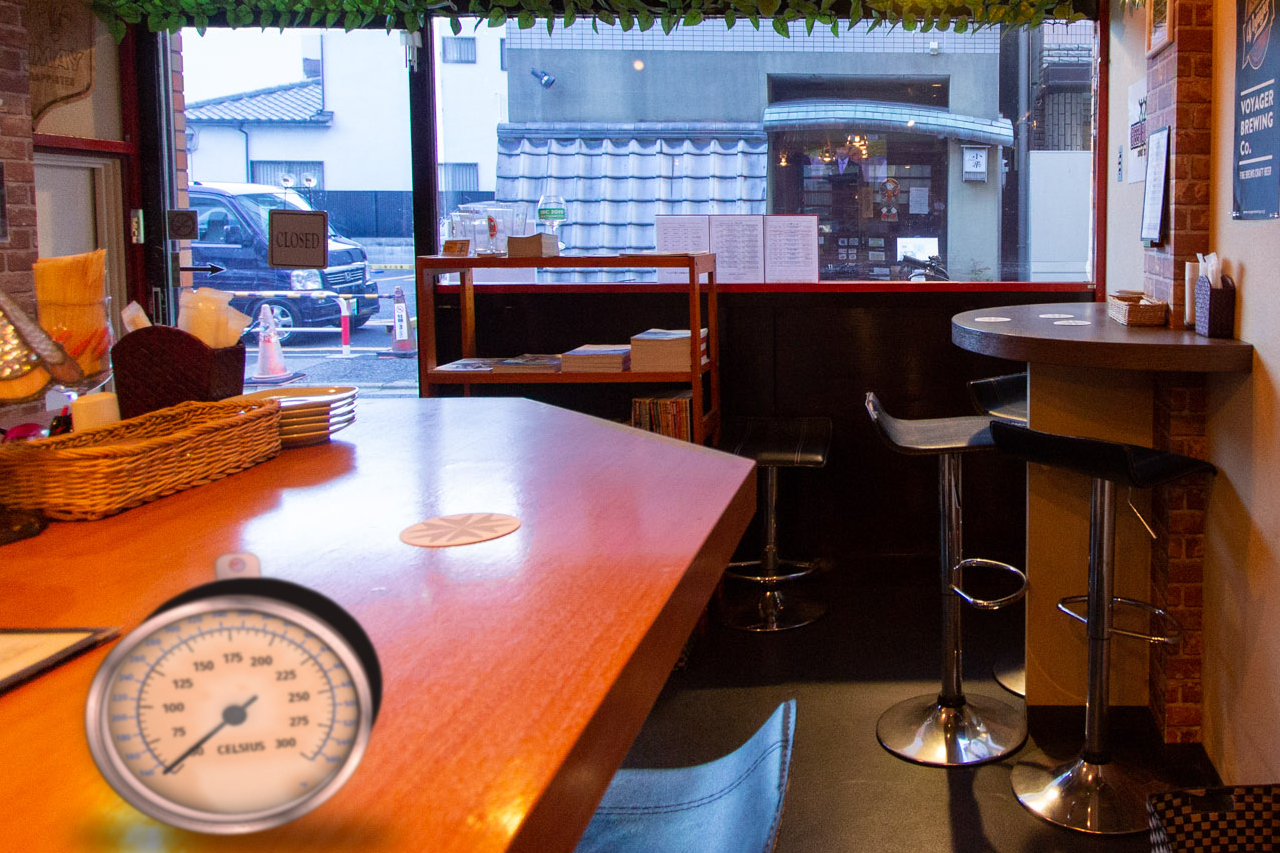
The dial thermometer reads 55 °C
